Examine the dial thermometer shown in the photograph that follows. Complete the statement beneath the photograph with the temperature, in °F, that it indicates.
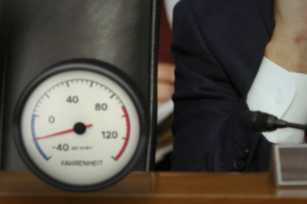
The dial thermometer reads -20 °F
